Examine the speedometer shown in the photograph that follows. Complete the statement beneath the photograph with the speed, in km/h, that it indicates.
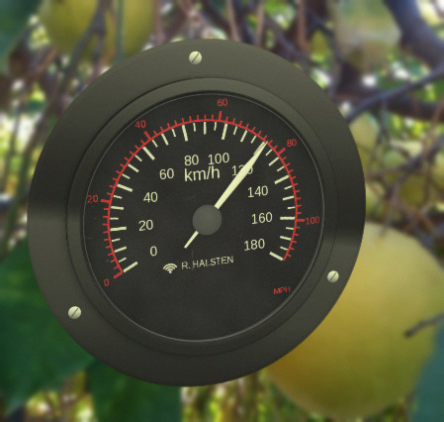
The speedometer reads 120 km/h
